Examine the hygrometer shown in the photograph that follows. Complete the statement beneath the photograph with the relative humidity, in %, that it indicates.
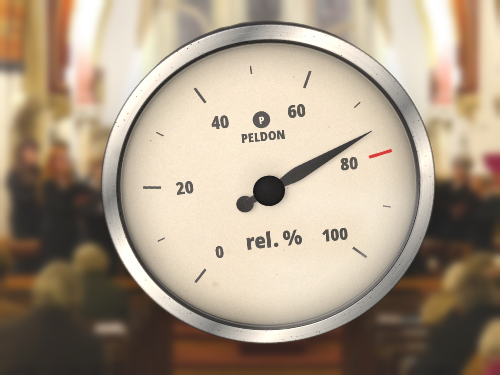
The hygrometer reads 75 %
